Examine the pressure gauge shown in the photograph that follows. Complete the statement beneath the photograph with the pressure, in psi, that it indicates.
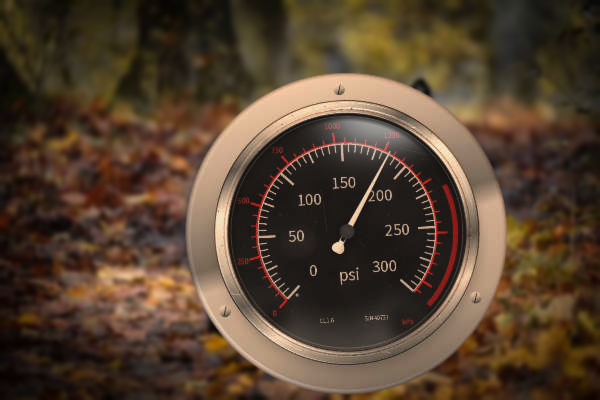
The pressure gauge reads 185 psi
